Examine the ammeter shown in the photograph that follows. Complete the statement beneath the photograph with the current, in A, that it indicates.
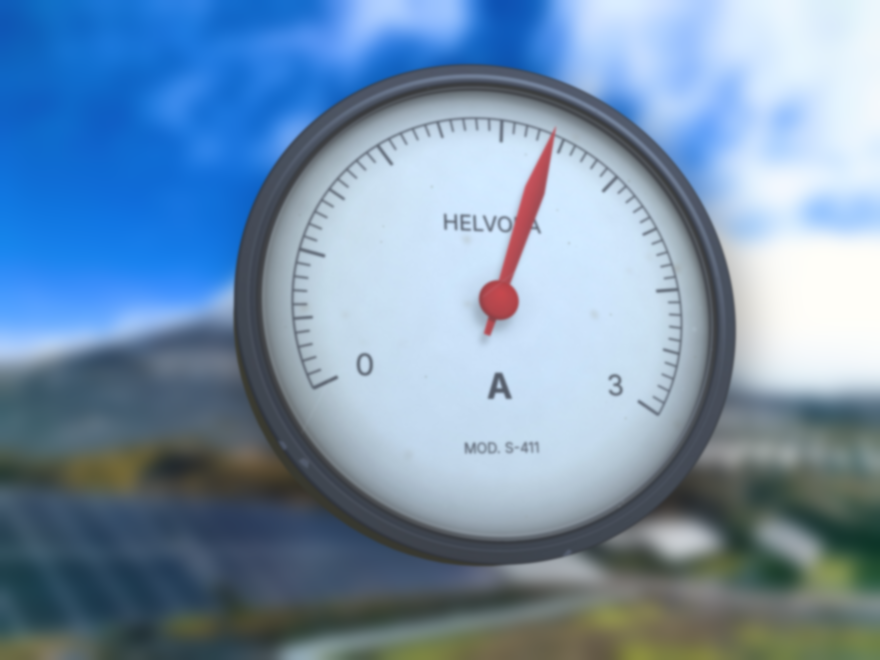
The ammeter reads 1.7 A
